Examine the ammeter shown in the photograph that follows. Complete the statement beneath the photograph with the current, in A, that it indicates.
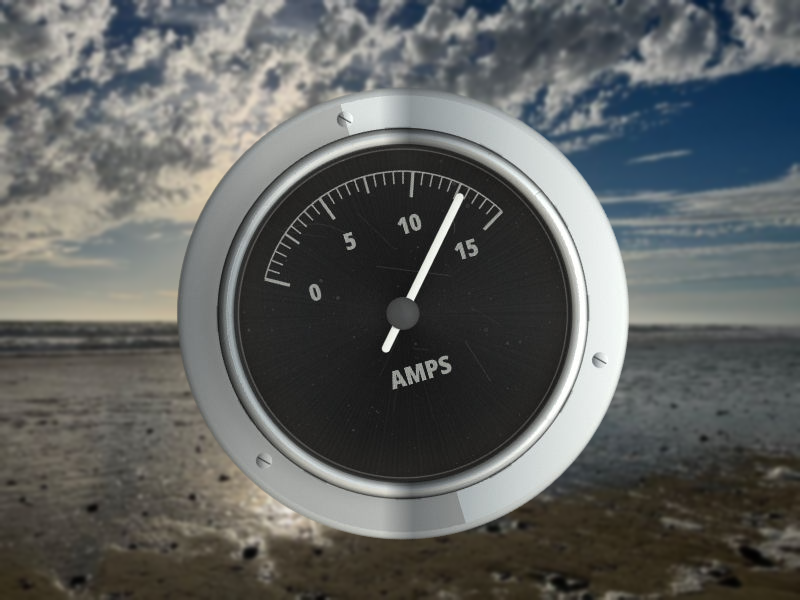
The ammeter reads 12.75 A
